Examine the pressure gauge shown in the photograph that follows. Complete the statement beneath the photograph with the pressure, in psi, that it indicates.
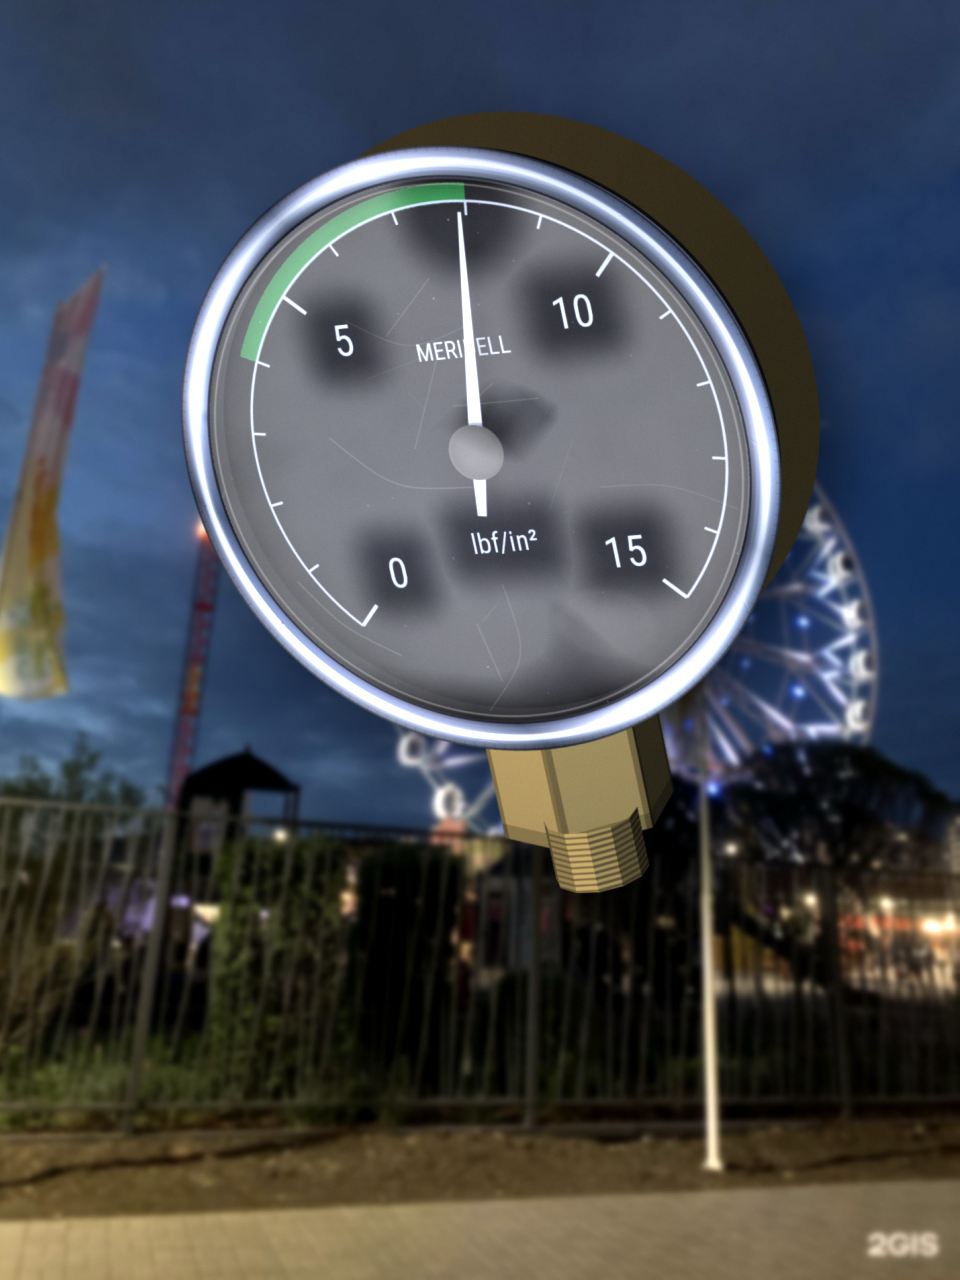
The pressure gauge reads 8 psi
